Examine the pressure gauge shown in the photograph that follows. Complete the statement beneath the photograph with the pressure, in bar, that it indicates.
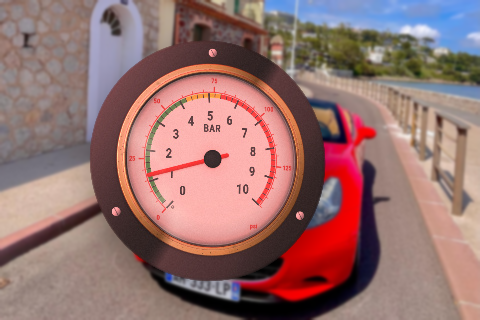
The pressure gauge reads 1.2 bar
